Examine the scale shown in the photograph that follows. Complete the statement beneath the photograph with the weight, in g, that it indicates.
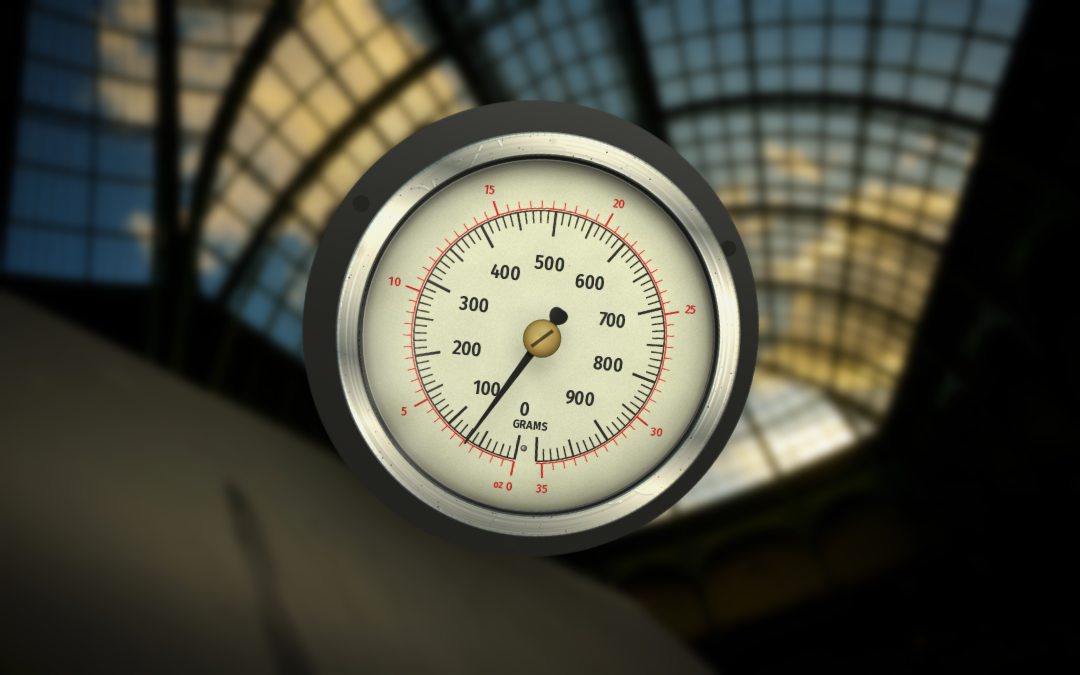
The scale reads 70 g
